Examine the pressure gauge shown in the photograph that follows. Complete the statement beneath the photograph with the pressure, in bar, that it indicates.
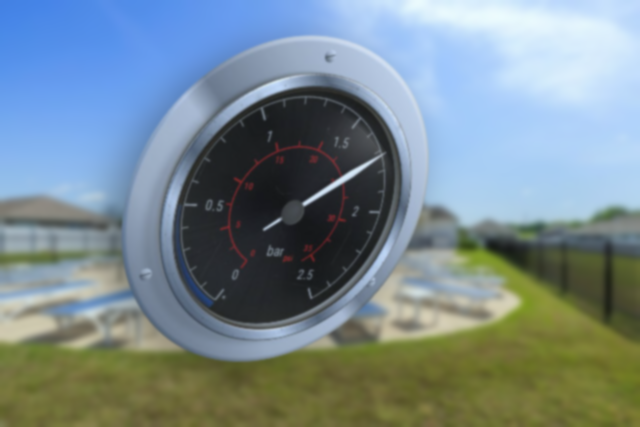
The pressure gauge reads 1.7 bar
